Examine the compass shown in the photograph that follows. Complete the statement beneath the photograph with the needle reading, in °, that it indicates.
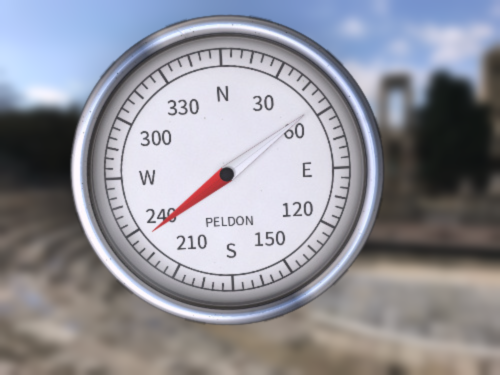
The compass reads 235 °
